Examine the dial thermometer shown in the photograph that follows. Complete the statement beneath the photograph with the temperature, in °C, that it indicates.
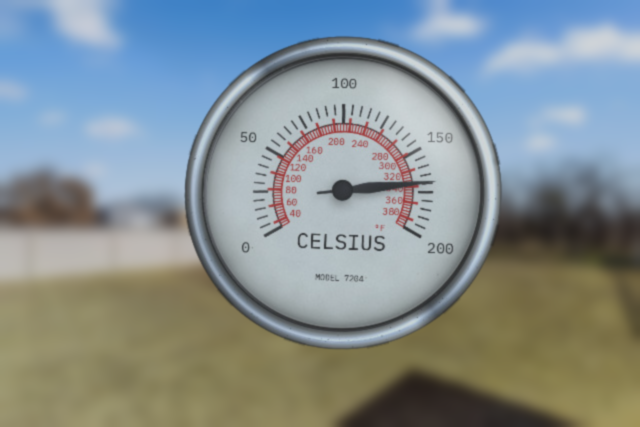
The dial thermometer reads 170 °C
